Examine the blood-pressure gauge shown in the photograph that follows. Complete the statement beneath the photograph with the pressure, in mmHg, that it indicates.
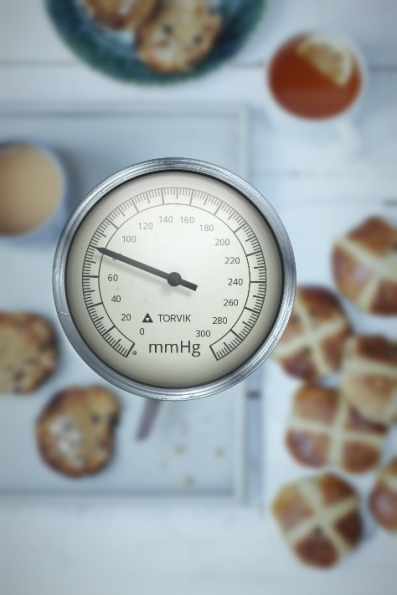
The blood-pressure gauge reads 80 mmHg
